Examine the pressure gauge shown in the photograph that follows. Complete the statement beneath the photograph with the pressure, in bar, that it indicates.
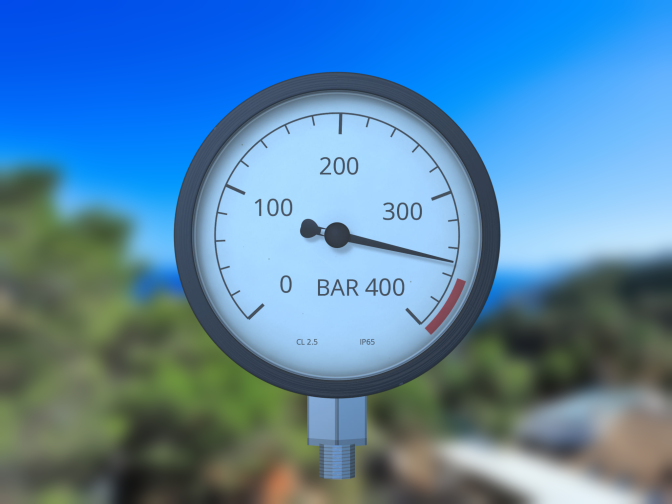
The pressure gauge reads 350 bar
